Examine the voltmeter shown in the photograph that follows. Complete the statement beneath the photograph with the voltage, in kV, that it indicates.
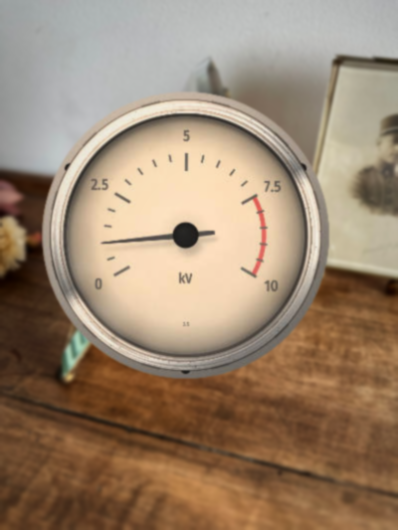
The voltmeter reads 1 kV
